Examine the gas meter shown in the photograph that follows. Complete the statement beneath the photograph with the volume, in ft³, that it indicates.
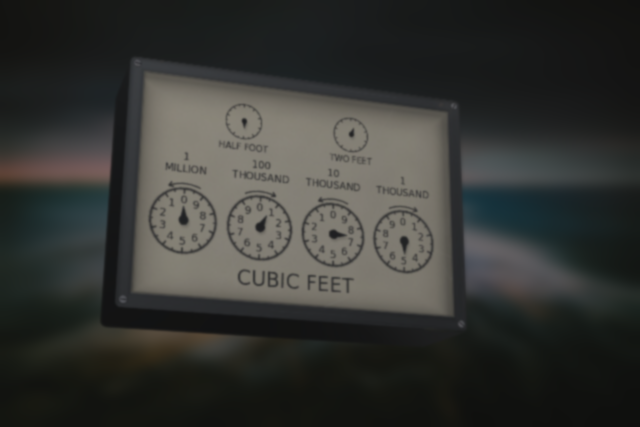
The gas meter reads 7500 ft³
